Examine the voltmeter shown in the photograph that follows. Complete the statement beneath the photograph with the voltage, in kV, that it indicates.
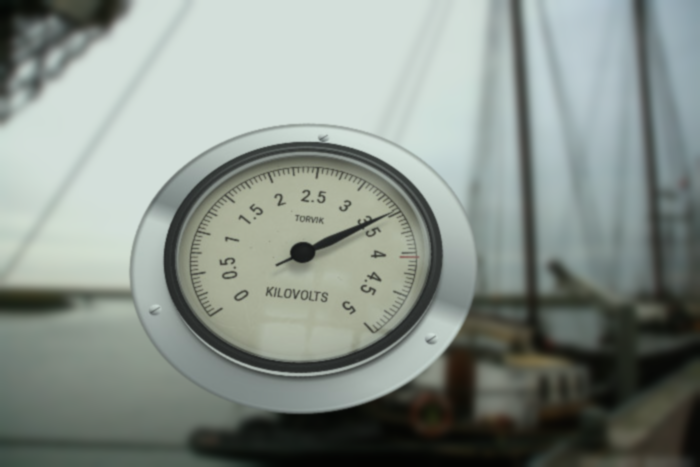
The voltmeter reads 3.5 kV
